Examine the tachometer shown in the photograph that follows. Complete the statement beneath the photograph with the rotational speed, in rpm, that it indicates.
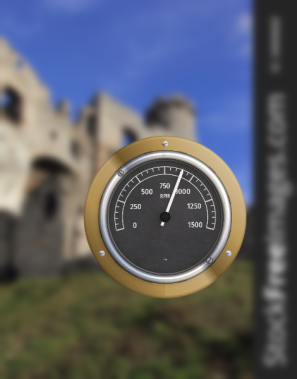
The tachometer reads 900 rpm
